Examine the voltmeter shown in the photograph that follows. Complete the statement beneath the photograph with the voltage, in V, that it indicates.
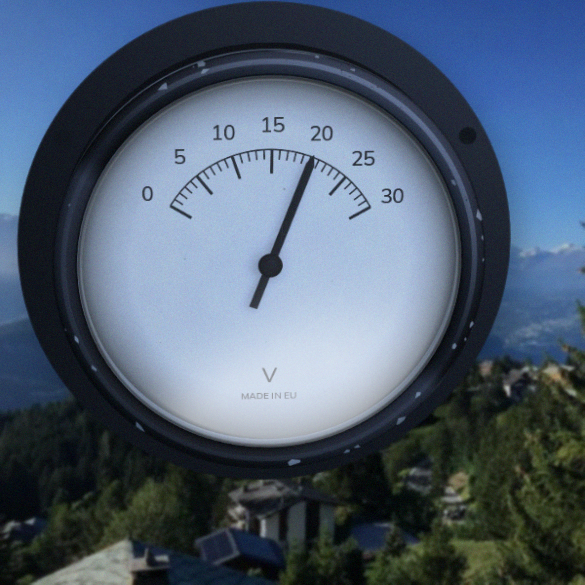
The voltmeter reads 20 V
